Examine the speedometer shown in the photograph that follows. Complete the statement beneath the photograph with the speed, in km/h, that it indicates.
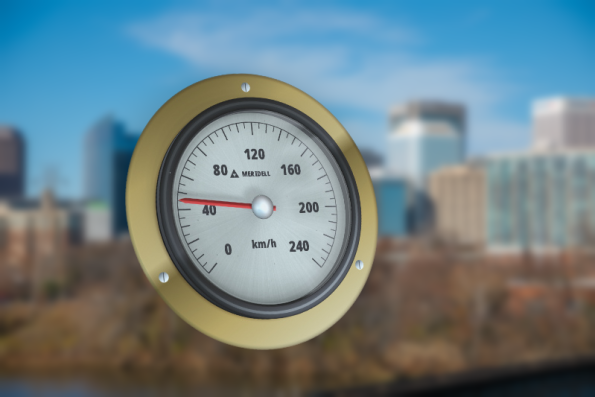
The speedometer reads 45 km/h
